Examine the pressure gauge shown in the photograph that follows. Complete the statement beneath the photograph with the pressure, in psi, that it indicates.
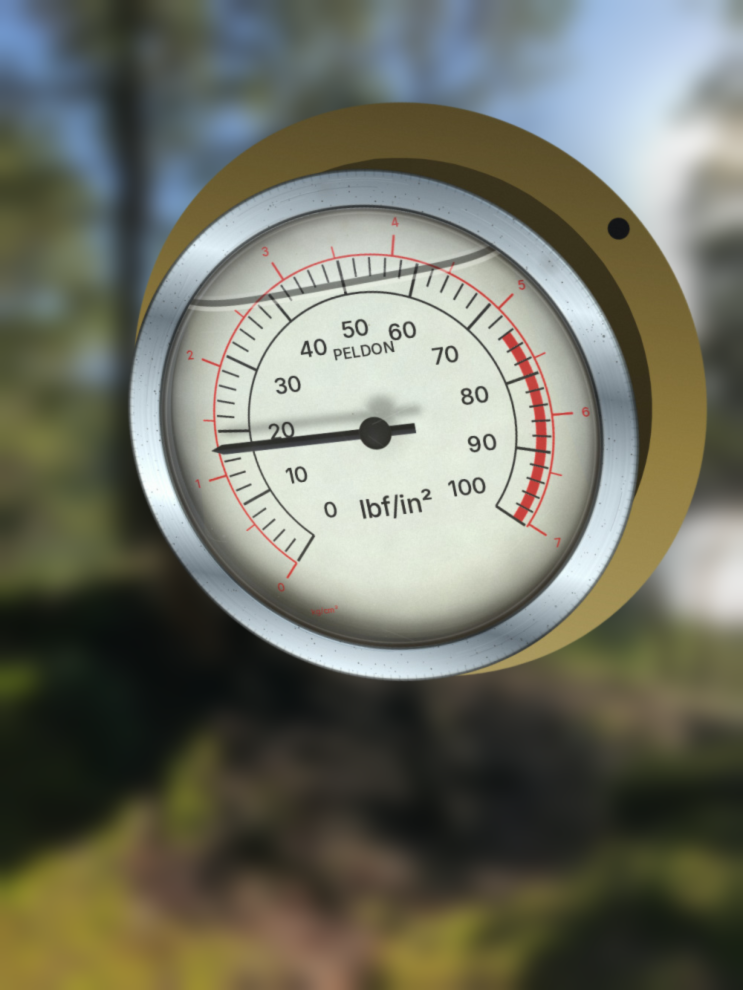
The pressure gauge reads 18 psi
